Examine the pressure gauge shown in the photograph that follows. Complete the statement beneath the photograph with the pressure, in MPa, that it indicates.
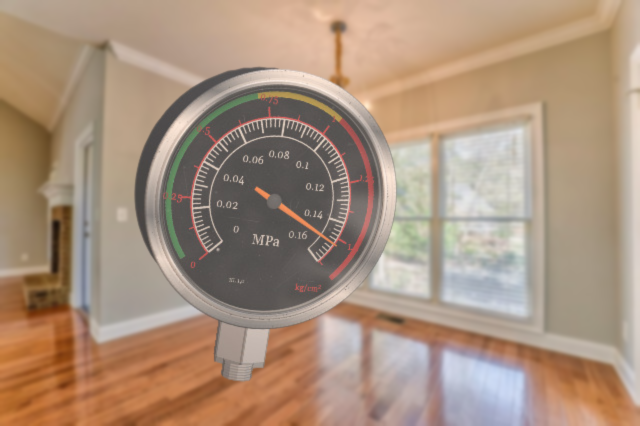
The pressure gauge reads 0.15 MPa
